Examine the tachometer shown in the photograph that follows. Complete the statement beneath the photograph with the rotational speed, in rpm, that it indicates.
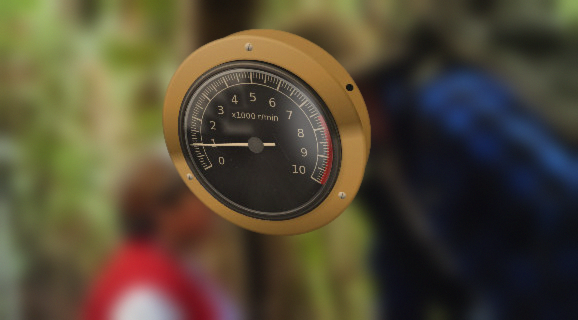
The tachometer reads 1000 rpm
